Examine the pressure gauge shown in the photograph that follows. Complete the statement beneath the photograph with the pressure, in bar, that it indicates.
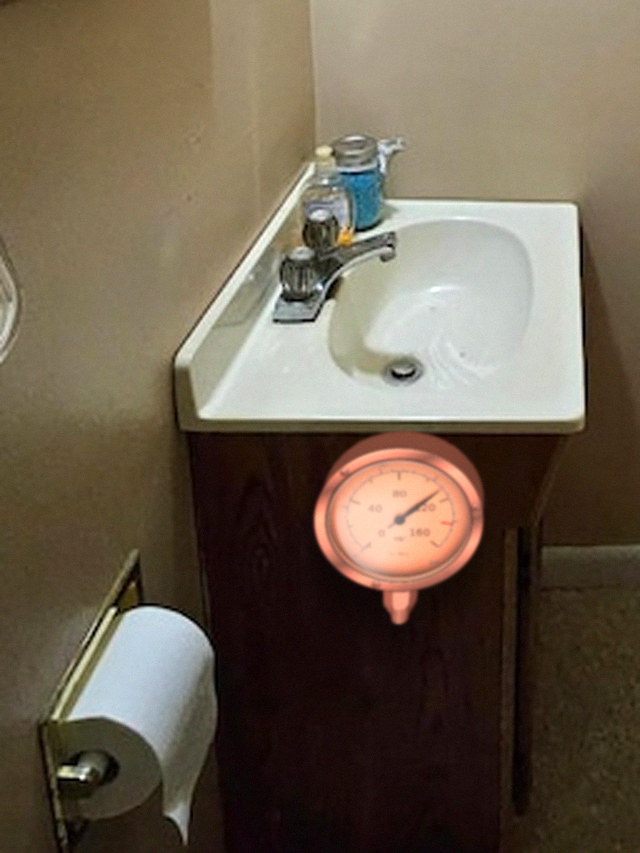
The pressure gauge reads 110 bar
